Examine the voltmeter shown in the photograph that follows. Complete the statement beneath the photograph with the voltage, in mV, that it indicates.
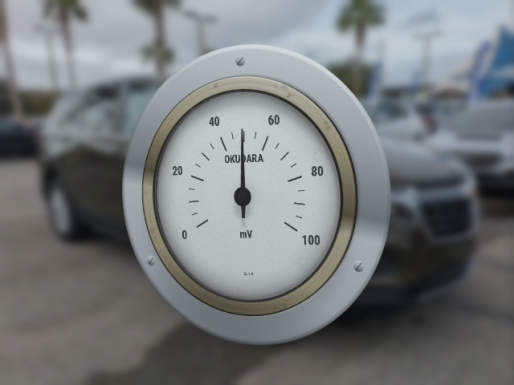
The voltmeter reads 50 mV
